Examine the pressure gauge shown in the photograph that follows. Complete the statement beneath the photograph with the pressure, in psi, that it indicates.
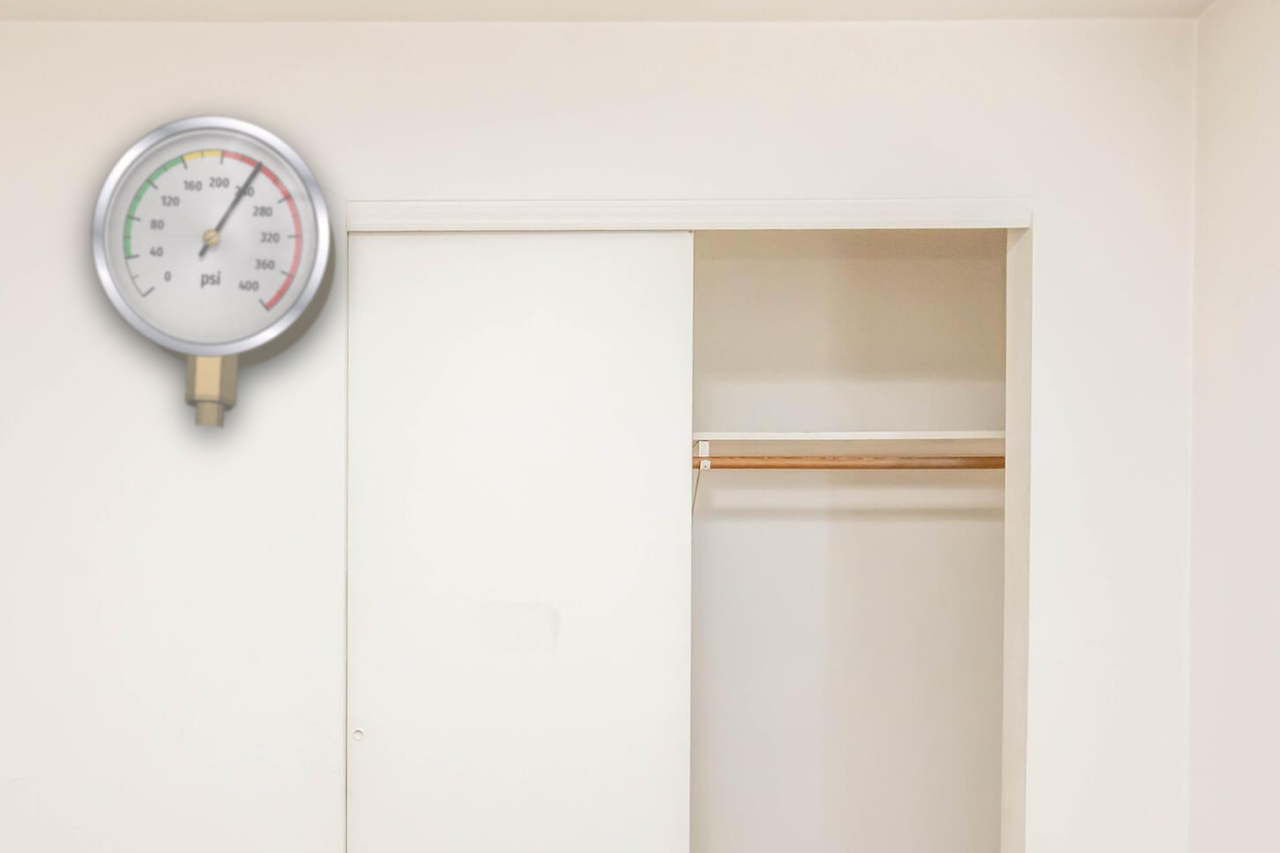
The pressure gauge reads 240 psi
